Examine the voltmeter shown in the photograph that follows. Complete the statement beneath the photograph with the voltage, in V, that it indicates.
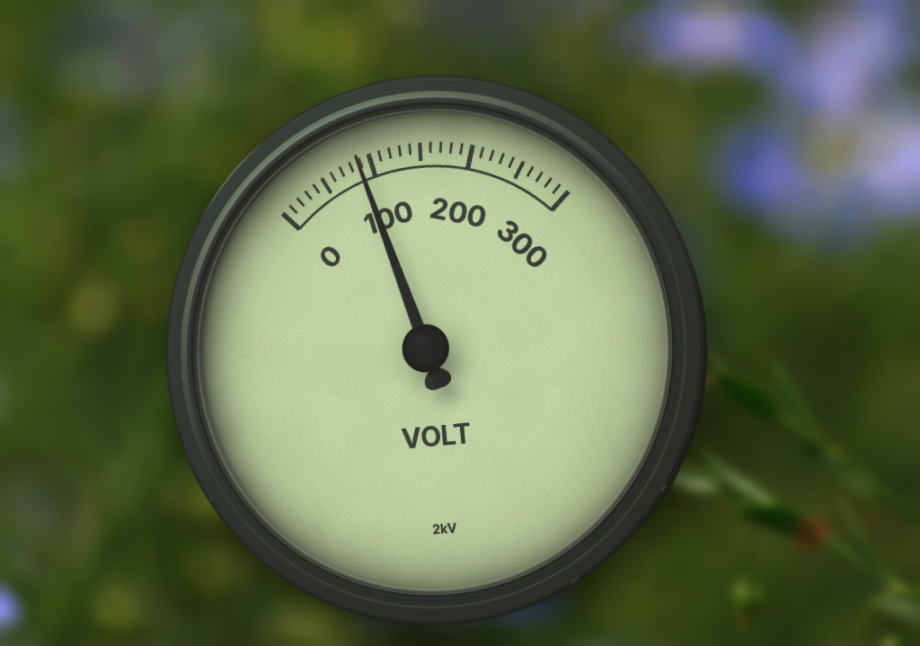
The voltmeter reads 90 V
